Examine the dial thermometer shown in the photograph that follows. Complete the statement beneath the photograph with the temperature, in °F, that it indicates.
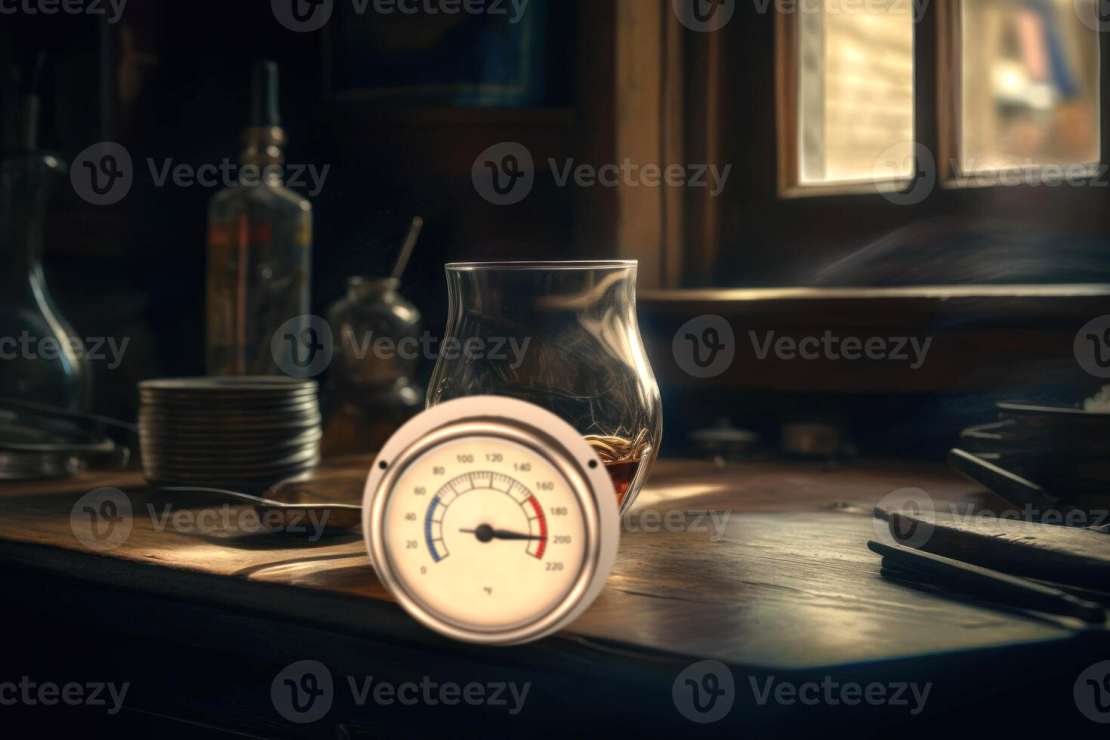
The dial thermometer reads 200 °F
